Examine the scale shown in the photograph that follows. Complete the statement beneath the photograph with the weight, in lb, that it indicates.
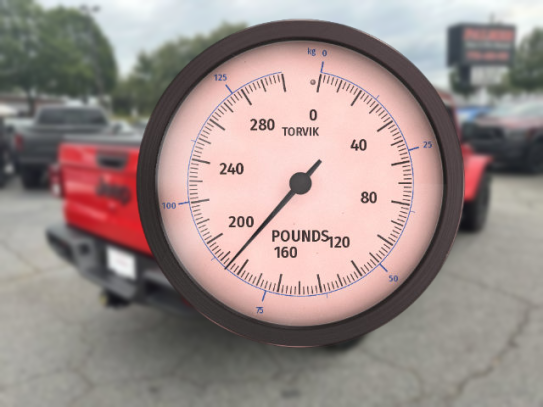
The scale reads 186 lb
